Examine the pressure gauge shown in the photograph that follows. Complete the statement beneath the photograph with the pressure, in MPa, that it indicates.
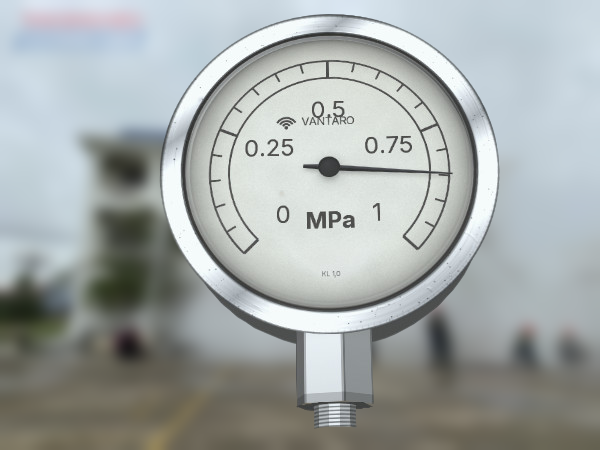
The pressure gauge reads 0.85 MPa
